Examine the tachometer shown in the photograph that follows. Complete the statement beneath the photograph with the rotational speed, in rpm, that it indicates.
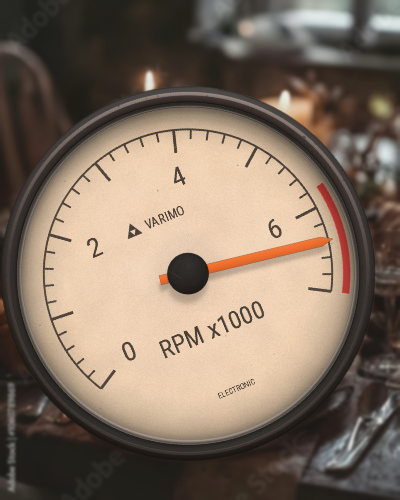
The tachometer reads 6400 rpm
